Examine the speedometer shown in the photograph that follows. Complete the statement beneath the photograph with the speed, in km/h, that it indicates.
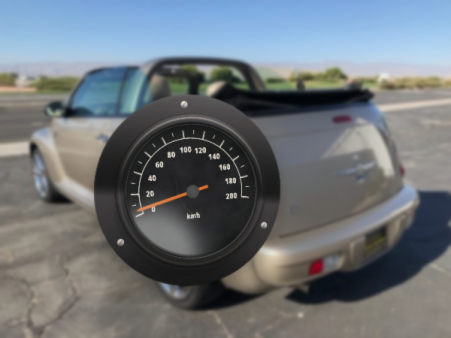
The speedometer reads 5 km/h
